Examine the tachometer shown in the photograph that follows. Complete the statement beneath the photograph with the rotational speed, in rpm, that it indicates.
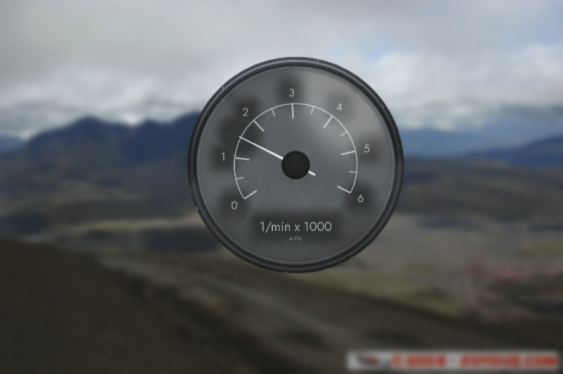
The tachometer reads 1500 rpm
